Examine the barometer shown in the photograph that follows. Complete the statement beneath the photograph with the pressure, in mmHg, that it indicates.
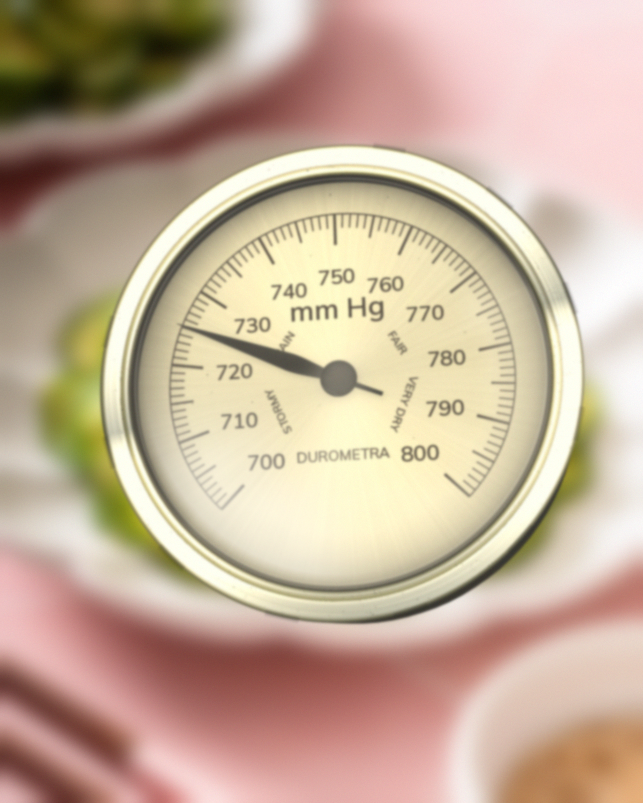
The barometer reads 725 mmHg
